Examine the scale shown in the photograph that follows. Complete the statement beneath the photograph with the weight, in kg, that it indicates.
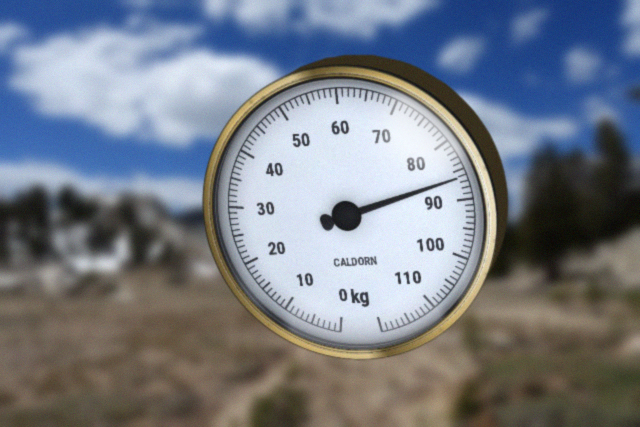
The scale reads 86 kg
